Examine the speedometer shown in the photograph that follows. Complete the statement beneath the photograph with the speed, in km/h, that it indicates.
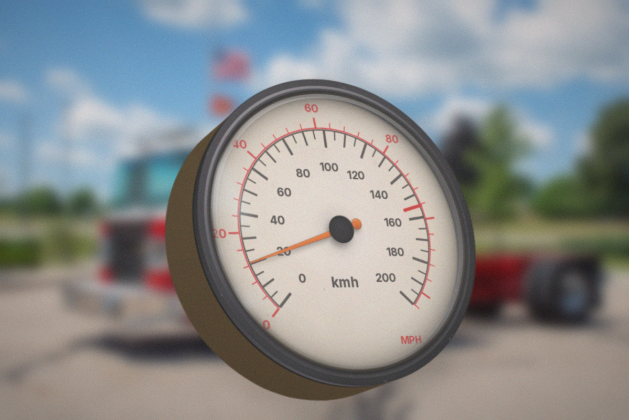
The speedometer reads 20 km/h
